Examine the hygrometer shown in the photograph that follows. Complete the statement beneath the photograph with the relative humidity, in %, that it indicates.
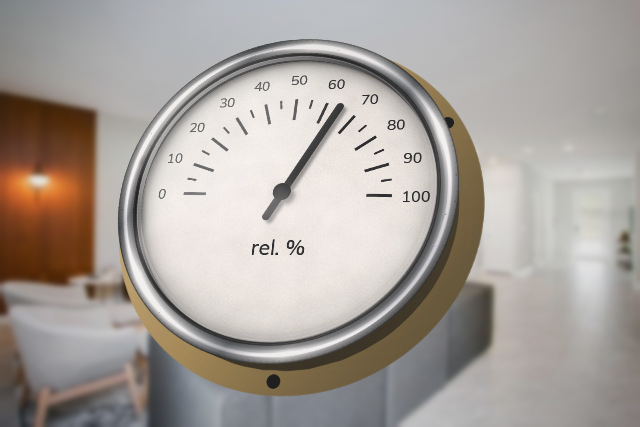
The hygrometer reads 65 %
